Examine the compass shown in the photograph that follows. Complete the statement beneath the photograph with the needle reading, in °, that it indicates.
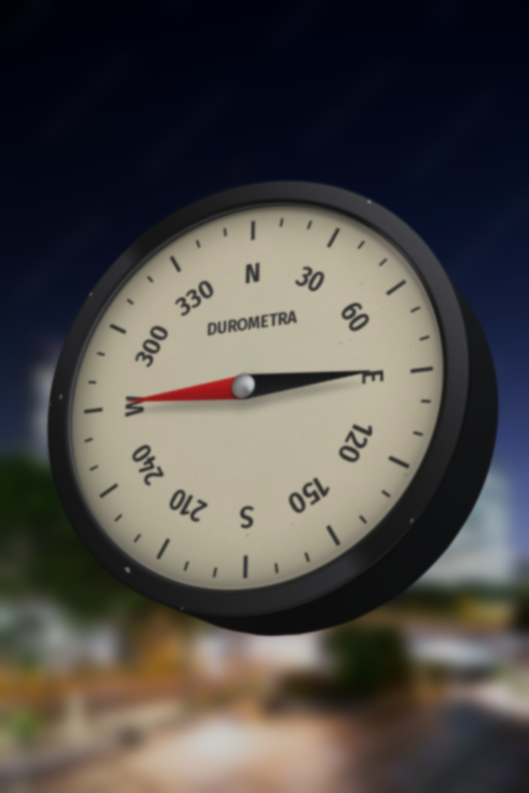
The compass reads 270 °
